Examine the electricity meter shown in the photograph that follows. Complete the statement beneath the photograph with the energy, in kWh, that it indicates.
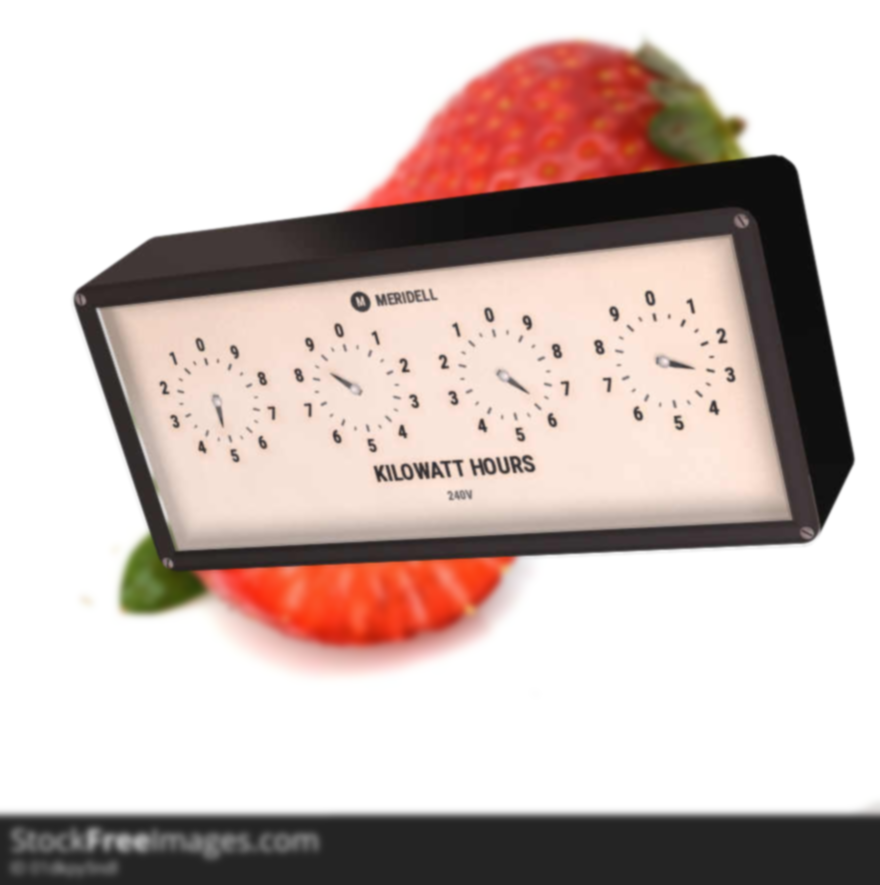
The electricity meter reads 4863 kWh
